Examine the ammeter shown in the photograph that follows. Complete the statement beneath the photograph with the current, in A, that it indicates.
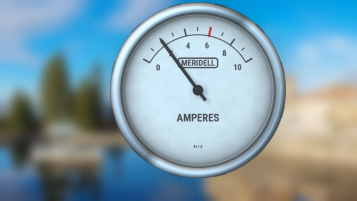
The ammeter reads 2 A
